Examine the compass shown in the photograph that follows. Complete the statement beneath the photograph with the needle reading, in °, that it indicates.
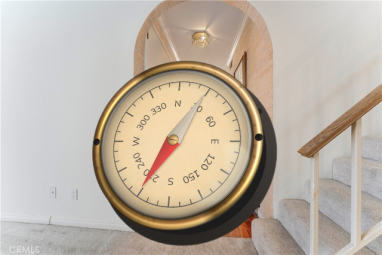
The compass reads 210 °
